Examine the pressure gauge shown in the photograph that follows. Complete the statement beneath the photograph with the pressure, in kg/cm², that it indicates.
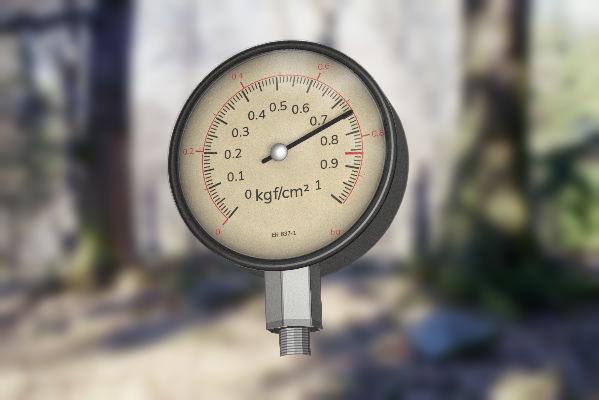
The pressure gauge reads 0.75 kg/cm²
